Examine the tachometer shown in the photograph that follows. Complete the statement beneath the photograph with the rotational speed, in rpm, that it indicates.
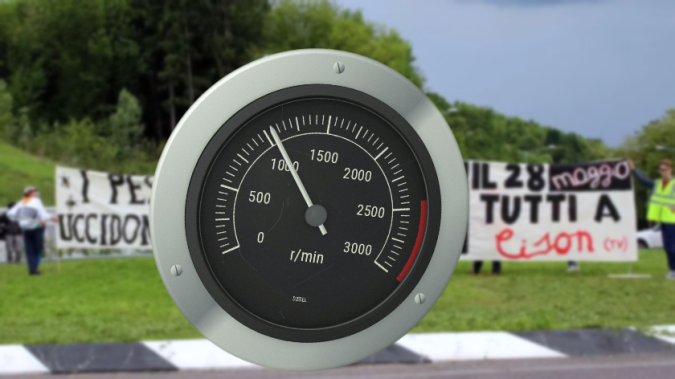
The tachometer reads 1050 rpm
